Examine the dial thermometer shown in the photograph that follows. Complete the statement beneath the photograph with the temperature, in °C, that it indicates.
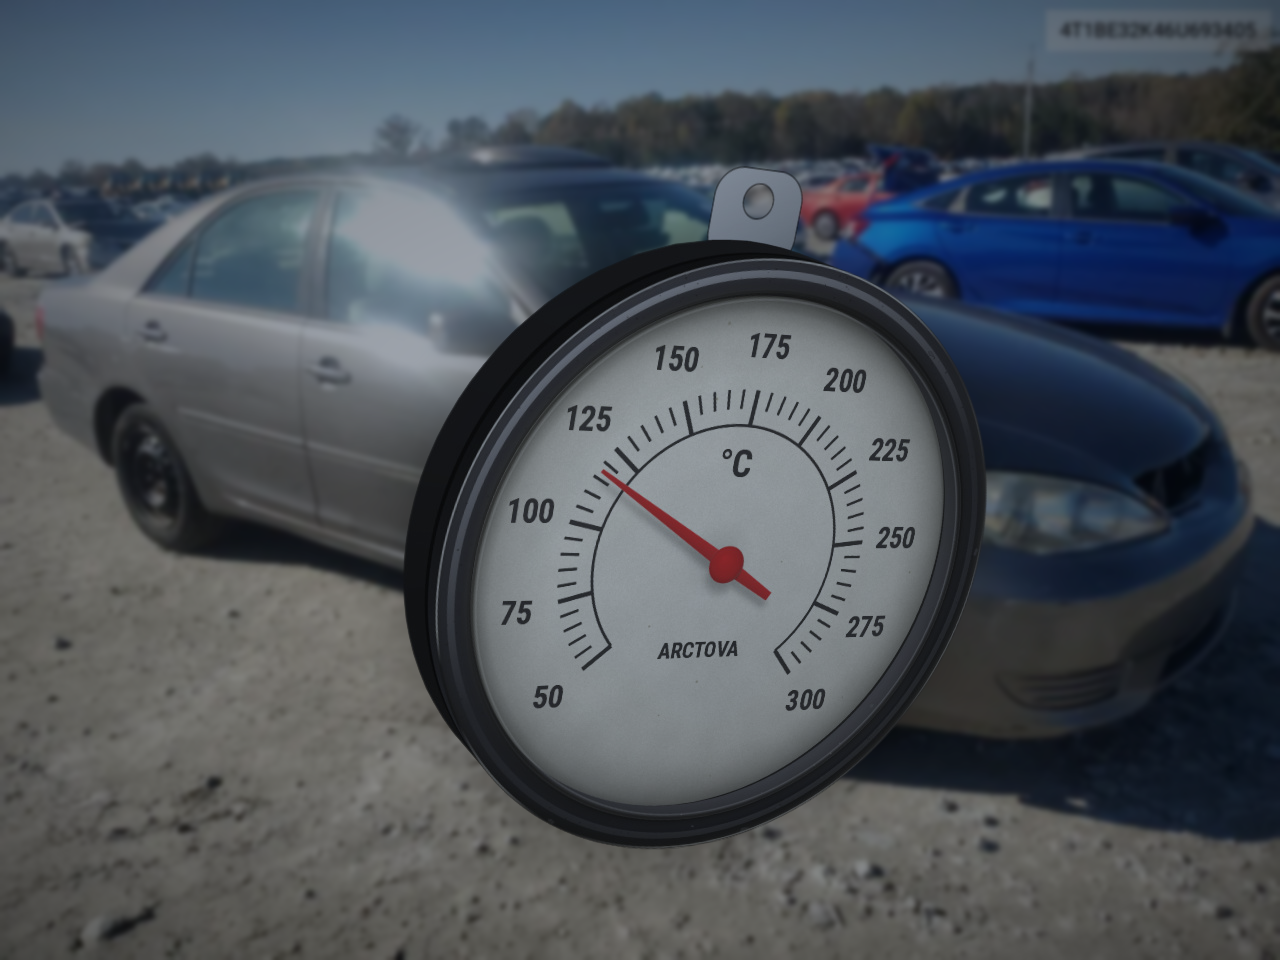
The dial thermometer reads 117.5 °C
